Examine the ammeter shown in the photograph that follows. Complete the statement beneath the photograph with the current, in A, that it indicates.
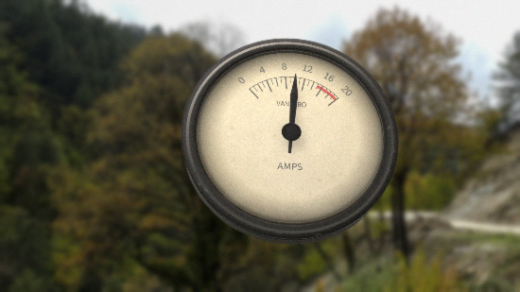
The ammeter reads 10 A
